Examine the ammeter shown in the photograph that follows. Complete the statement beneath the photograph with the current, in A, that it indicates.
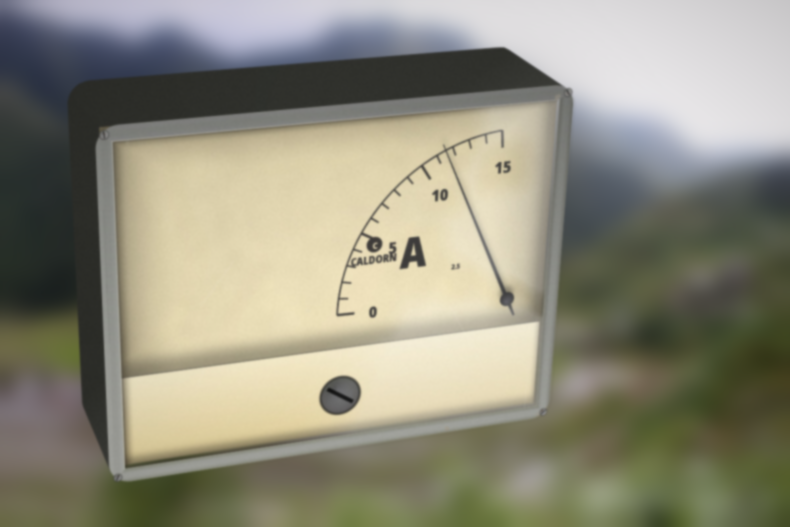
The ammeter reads 11.5 A
